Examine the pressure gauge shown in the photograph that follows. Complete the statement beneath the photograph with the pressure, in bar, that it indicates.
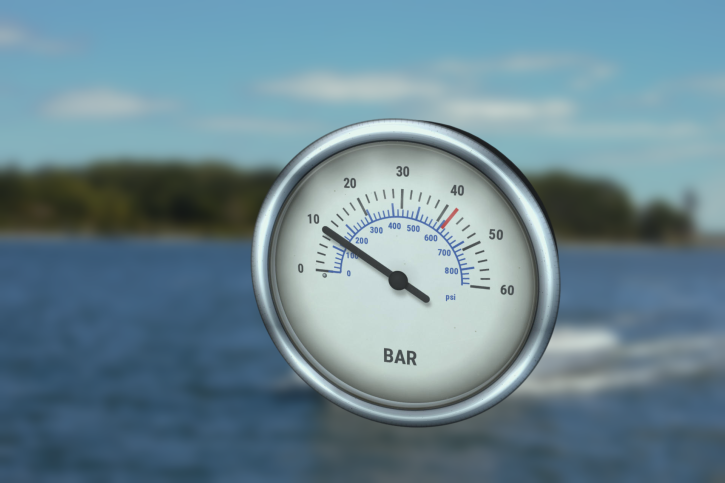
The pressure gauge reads 10 bar
